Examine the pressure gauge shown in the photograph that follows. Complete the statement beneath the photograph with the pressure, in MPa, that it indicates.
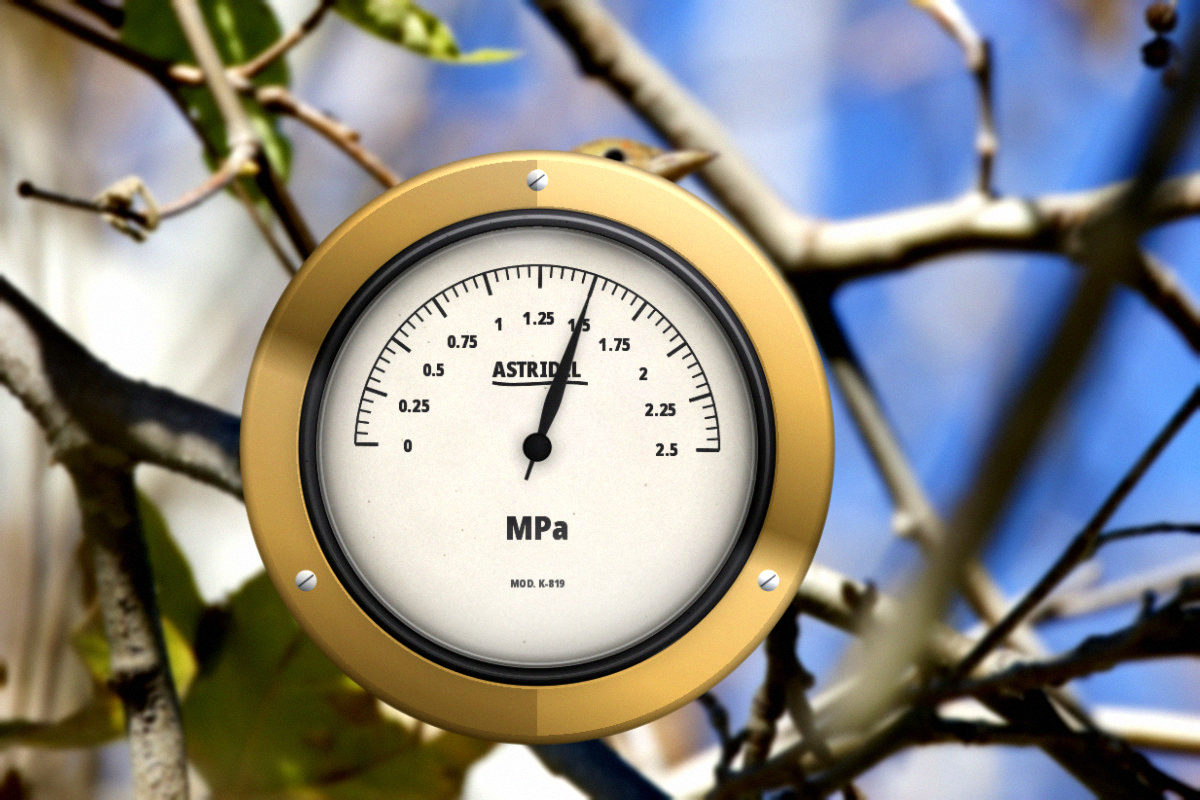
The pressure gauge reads 1.5 MPa
